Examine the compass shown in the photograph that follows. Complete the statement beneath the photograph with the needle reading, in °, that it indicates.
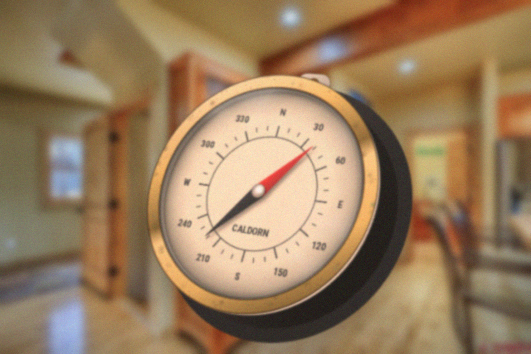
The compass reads 40 °
